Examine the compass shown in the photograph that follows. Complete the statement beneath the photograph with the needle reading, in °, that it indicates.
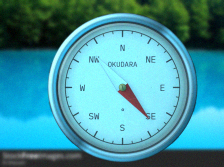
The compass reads 140 °
